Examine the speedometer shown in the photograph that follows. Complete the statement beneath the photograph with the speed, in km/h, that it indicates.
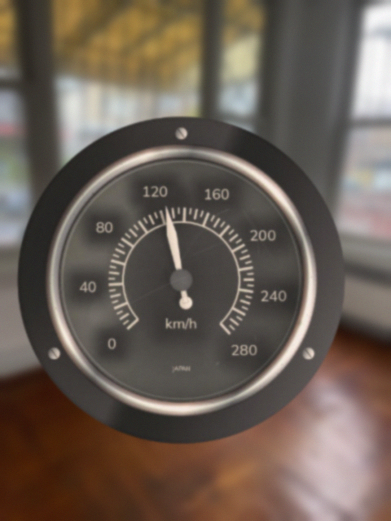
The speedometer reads 125 km/h
